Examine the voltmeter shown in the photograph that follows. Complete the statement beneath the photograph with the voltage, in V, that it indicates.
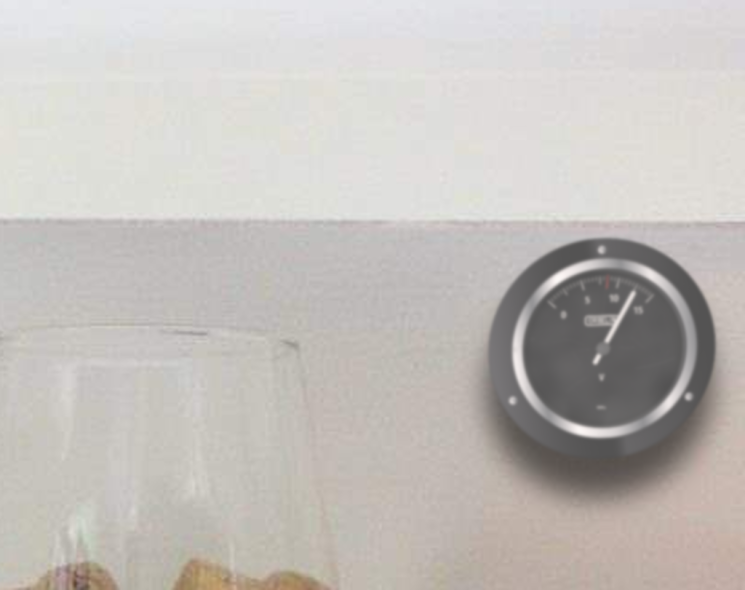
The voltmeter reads 12.5 V
